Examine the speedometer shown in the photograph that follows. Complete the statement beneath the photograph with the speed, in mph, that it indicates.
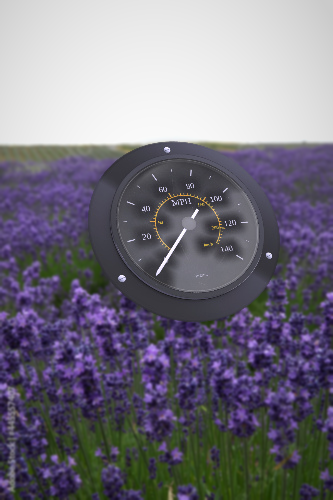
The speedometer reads 0 mph
